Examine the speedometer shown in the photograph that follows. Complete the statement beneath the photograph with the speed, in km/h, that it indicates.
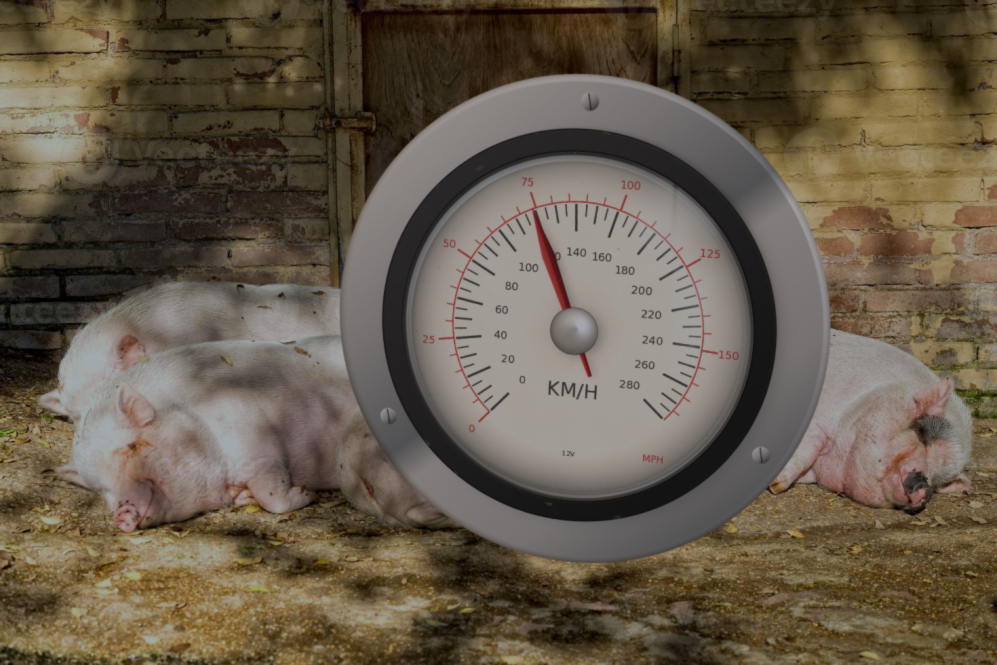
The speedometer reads 120 km/h
